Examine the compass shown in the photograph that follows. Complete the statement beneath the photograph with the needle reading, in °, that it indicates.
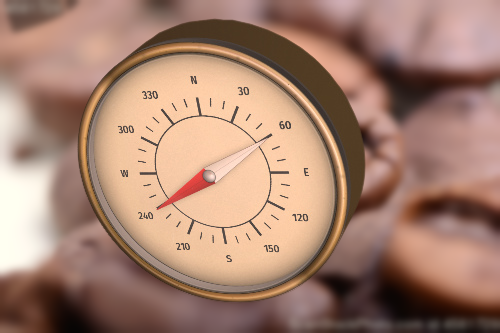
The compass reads 240 °
